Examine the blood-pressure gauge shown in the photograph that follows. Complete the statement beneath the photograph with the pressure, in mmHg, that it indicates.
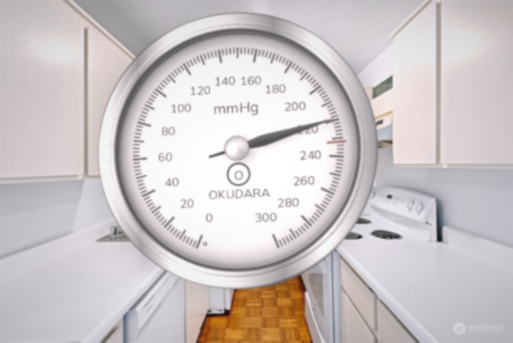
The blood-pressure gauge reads 220 mmHg
